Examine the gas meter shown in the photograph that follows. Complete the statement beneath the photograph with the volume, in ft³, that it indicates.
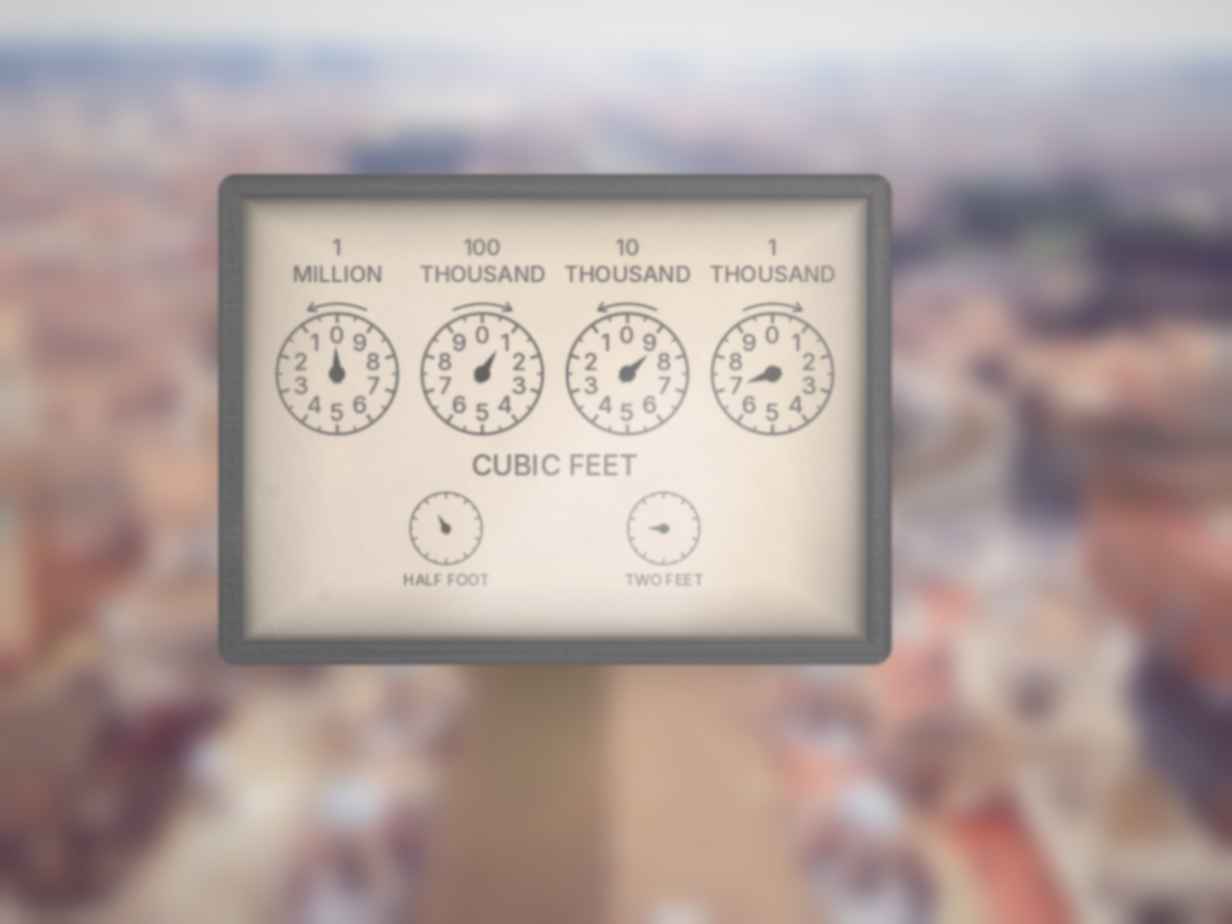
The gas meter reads 8700 ft³
